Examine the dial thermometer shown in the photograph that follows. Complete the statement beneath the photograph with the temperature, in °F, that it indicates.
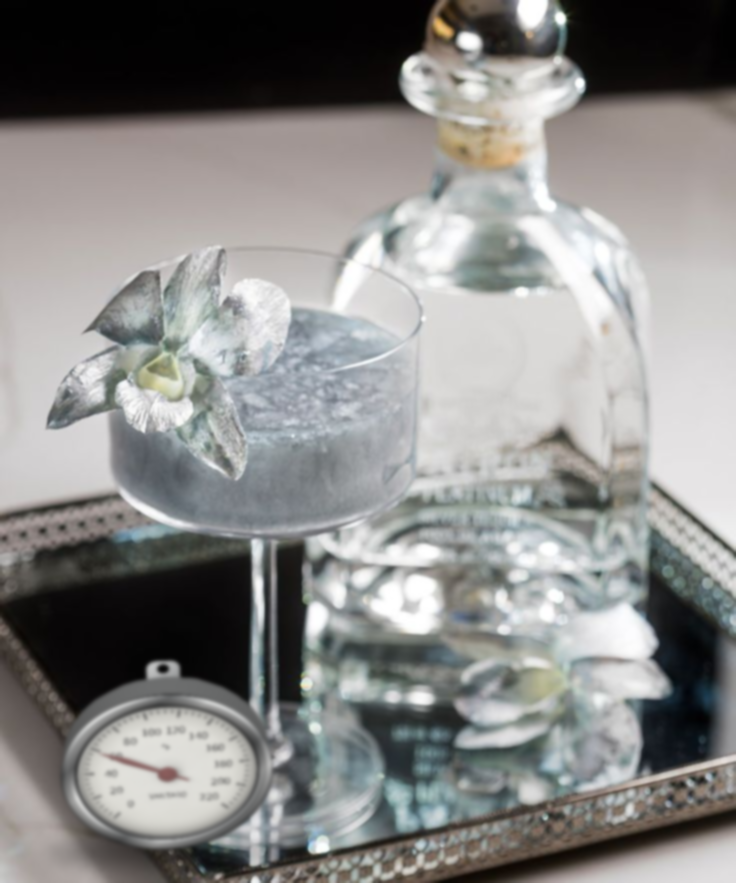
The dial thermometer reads 60 °F
